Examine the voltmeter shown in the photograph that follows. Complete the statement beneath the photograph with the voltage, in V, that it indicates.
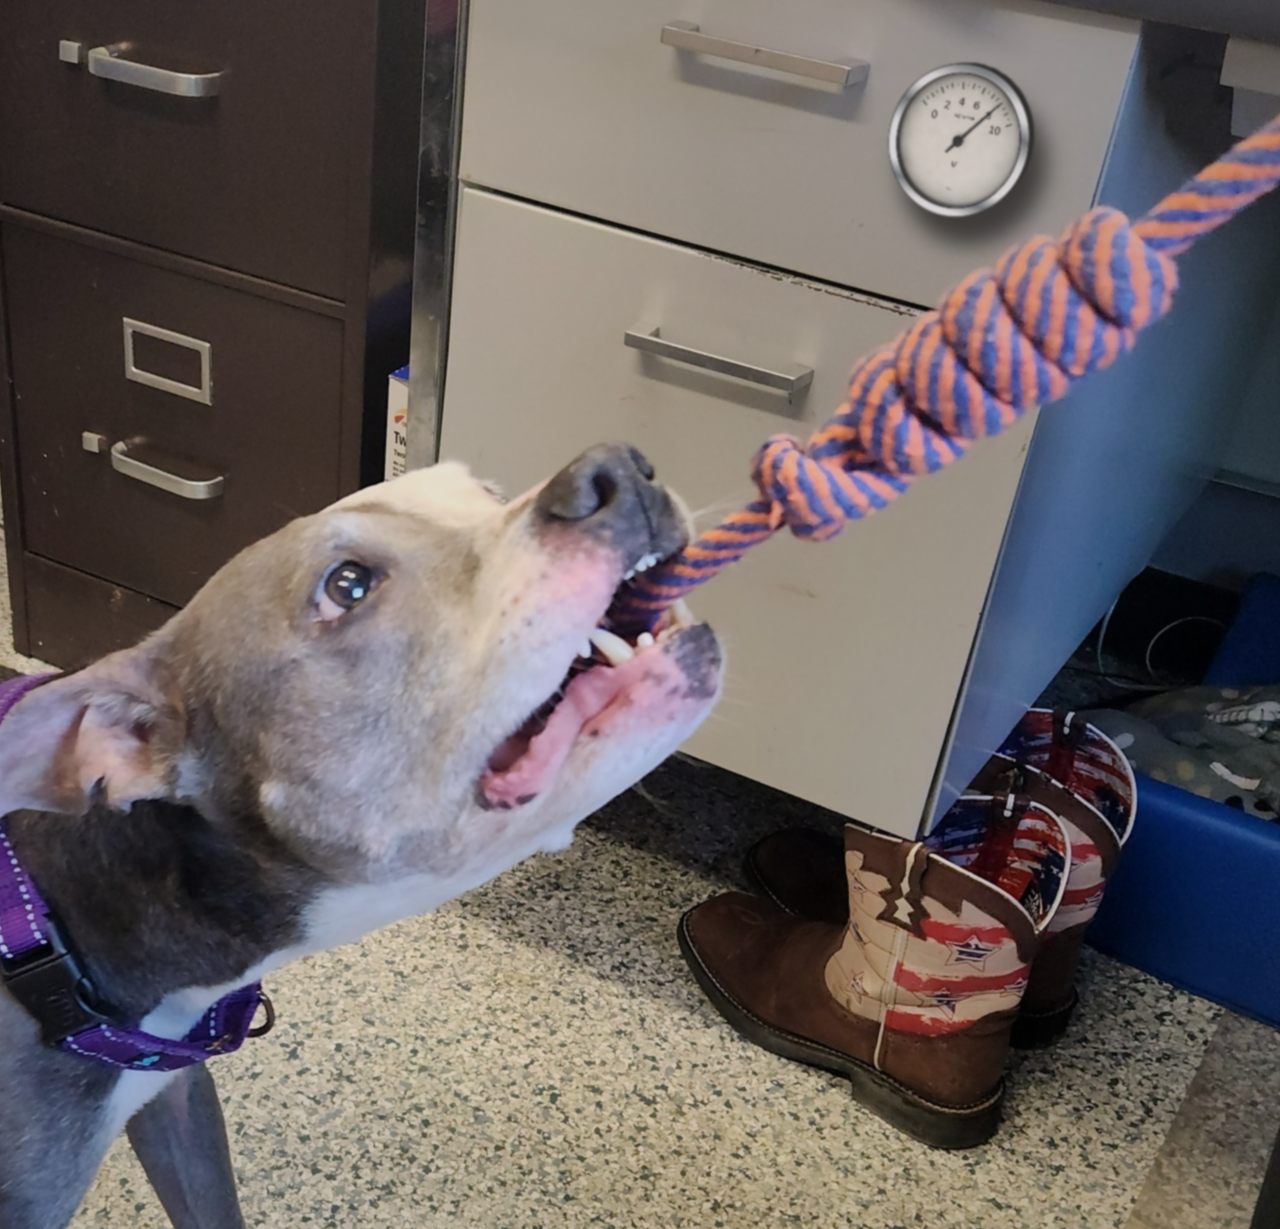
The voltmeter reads 8 V
